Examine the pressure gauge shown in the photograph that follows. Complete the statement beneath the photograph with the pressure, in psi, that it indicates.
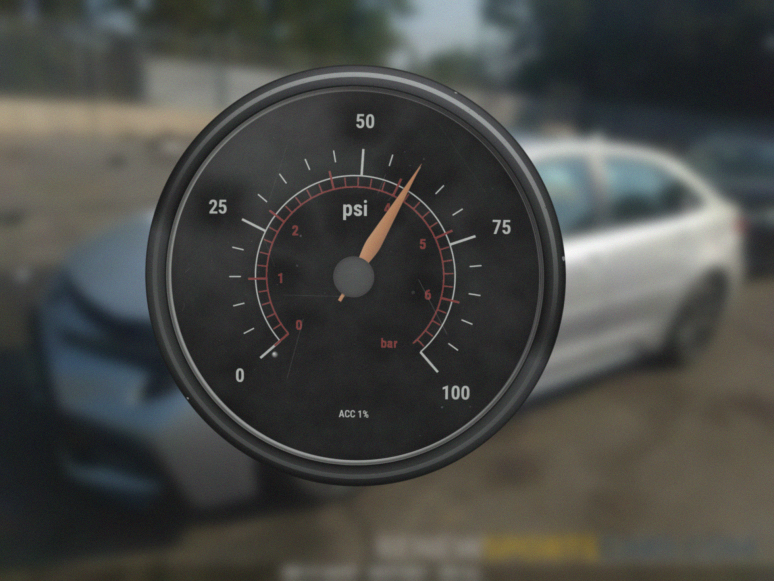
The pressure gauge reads 60 psi
